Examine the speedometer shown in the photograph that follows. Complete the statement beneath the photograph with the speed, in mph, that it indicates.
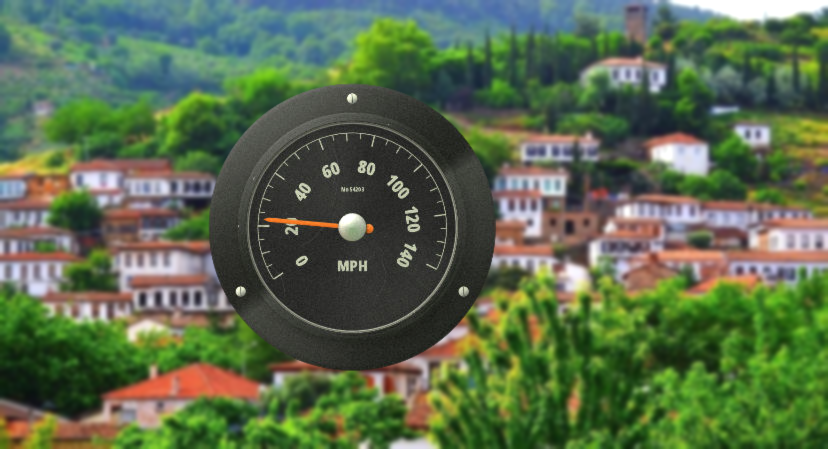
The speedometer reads 22.5 mph
